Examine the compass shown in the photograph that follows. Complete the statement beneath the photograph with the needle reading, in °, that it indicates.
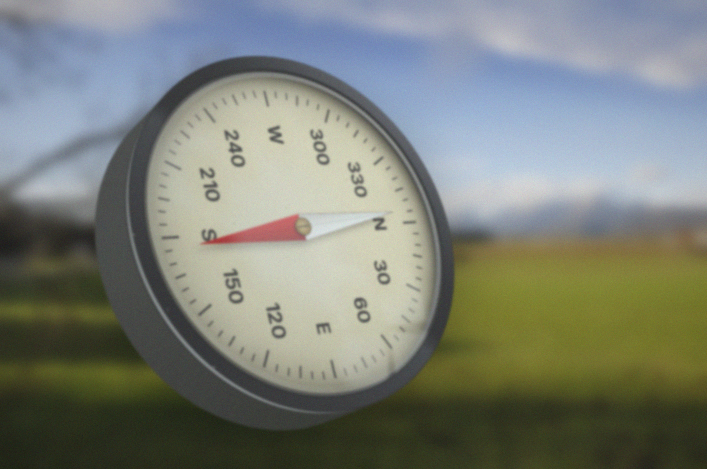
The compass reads 175 °
